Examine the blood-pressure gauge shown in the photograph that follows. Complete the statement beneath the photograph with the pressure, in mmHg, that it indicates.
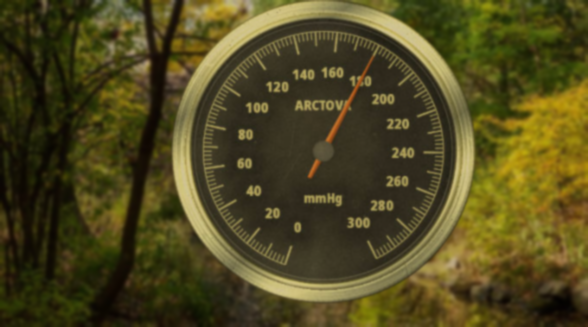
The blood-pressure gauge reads 180 mmHg
